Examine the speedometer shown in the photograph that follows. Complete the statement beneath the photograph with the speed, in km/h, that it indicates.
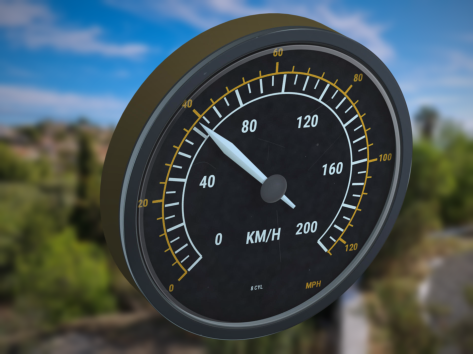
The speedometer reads 62.5 km/h
